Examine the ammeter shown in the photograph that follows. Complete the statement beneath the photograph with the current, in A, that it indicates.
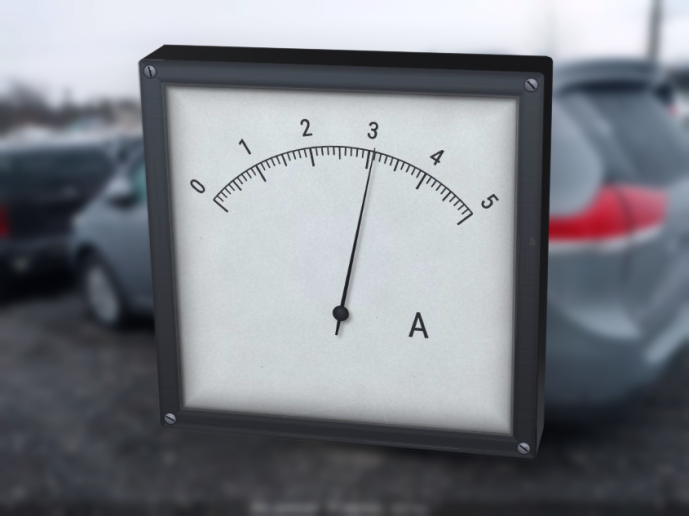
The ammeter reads 3.1 A
